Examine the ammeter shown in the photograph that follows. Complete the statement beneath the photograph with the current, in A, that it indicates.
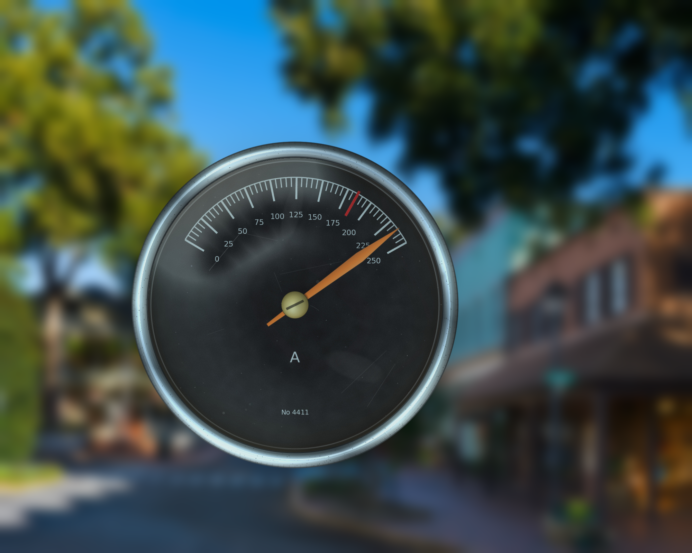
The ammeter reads 235 A
